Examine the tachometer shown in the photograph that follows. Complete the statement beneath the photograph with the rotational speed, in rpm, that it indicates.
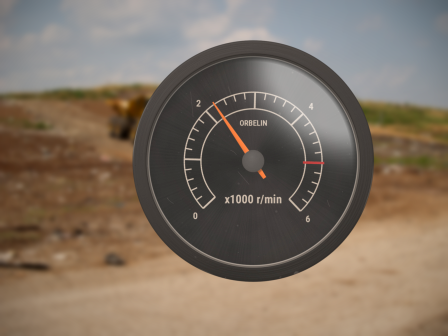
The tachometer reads 2200 rpm
